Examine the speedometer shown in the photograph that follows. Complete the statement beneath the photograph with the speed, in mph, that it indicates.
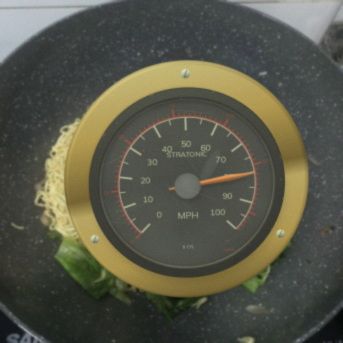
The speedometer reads 80 mph
